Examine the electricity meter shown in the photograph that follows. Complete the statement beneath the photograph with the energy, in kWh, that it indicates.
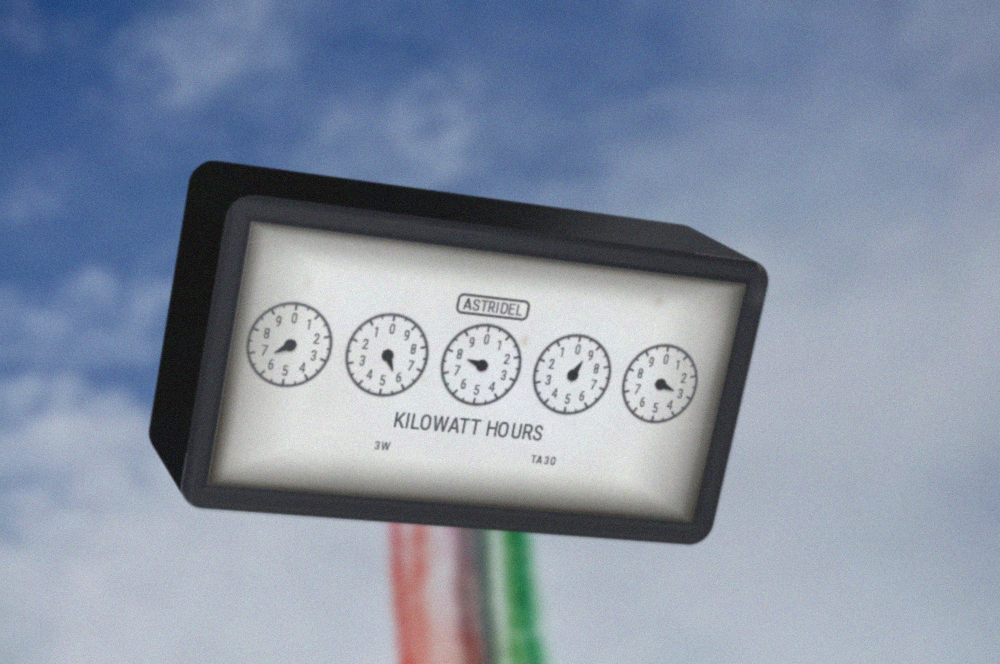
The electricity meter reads 65793 kWh
